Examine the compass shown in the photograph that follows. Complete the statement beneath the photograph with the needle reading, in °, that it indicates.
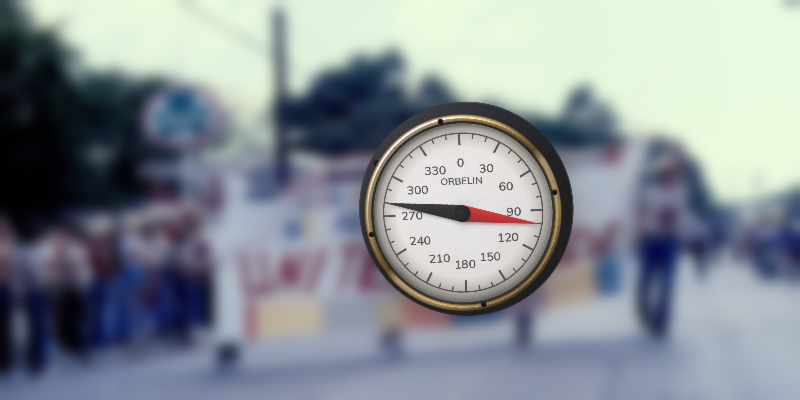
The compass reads 100 °
